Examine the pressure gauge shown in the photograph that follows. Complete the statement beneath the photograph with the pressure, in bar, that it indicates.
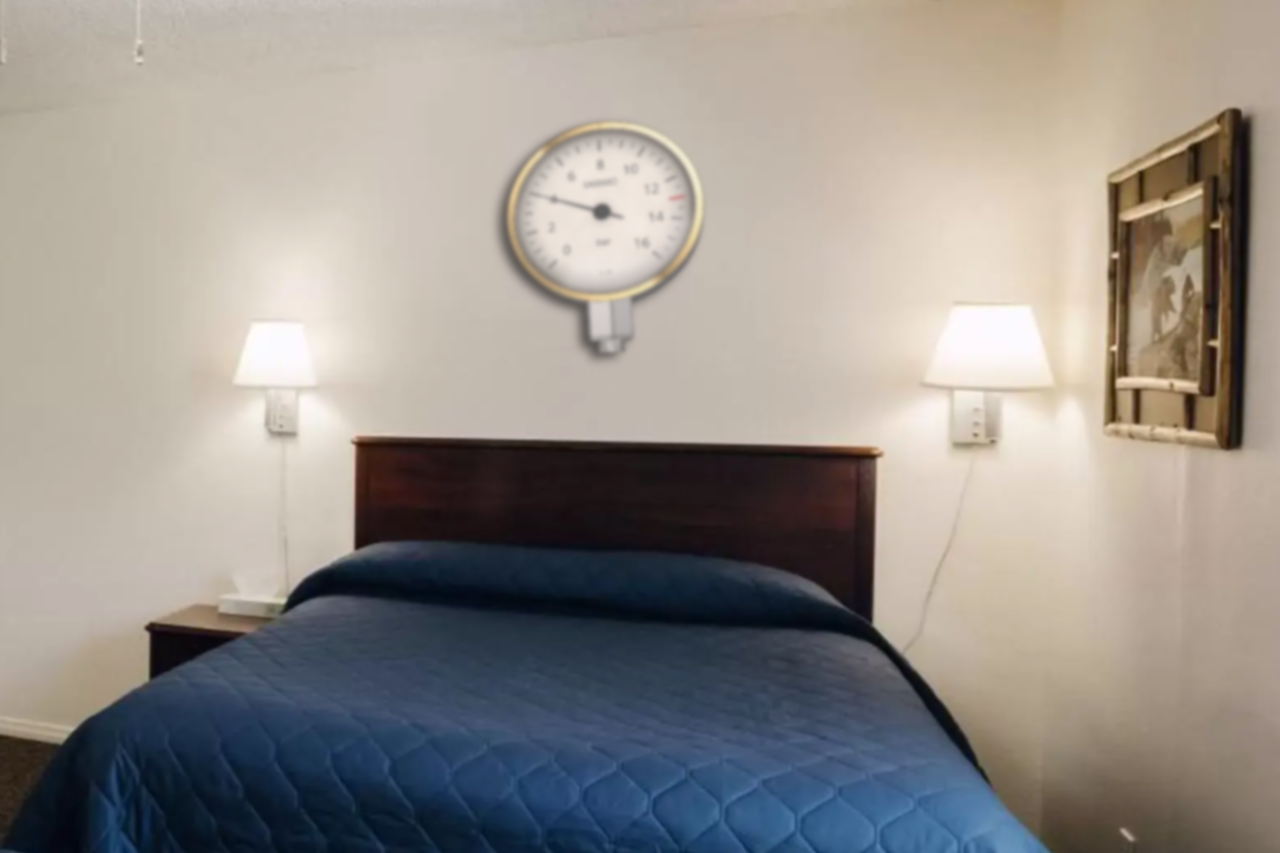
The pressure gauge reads 4 bar
